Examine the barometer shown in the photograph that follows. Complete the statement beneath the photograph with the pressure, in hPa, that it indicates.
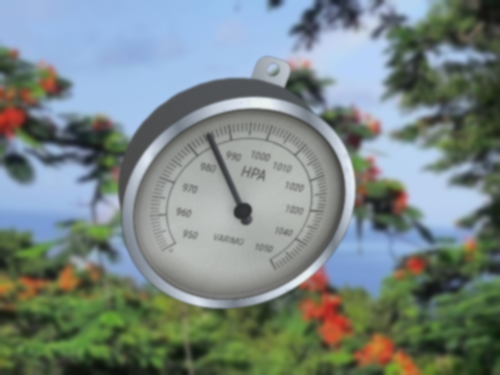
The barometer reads 985 hPa
